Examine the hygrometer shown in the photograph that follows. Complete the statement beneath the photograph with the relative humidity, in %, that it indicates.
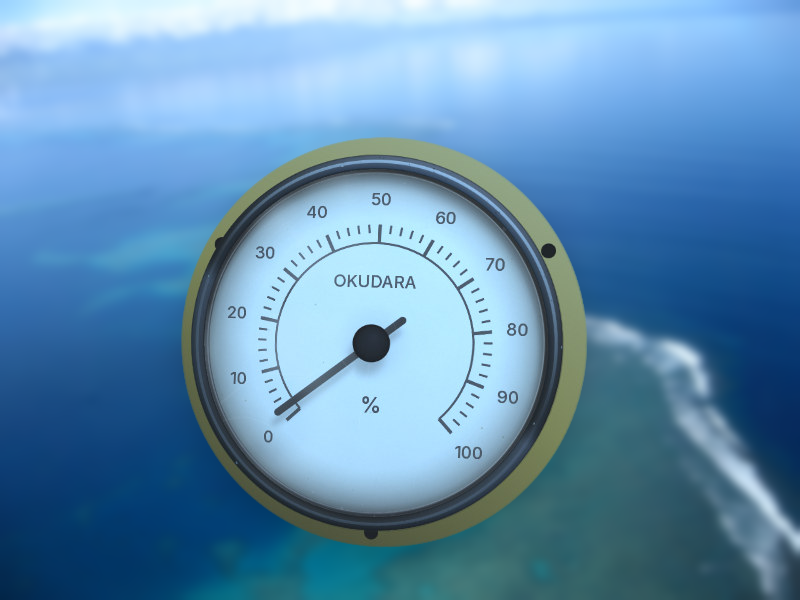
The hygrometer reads 2 %
